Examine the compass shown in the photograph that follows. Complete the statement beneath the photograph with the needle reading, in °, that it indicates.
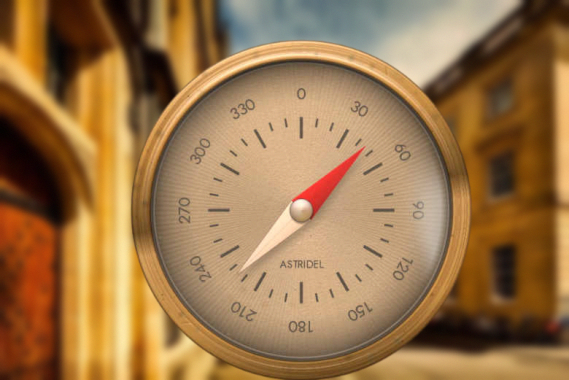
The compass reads 45 °
